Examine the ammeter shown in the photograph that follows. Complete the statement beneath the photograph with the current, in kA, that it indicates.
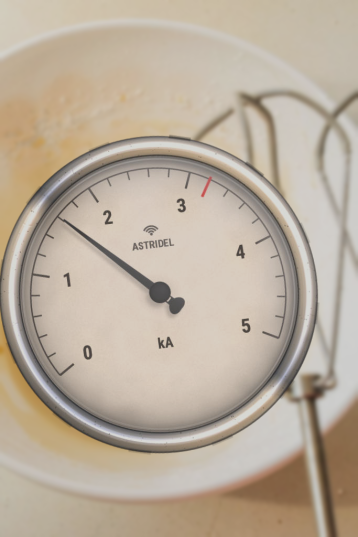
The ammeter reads 1.6 kA
